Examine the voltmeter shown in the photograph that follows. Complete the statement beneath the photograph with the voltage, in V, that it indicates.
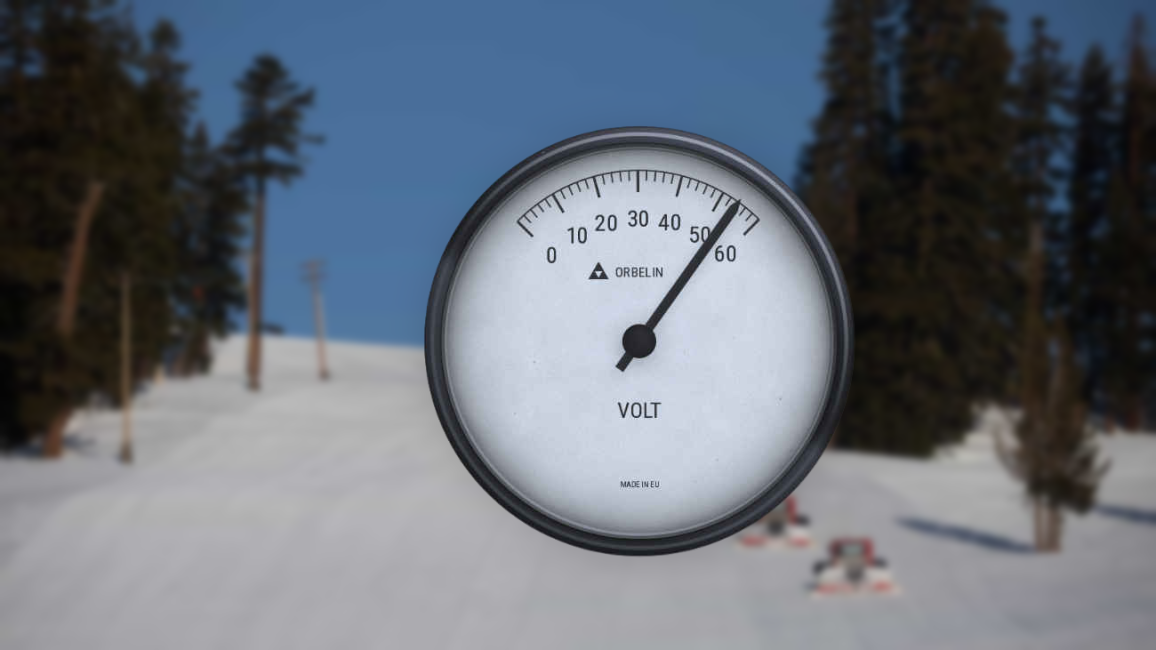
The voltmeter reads 54 V
